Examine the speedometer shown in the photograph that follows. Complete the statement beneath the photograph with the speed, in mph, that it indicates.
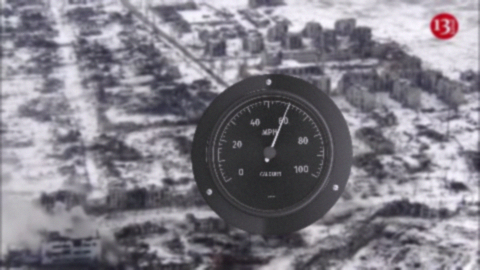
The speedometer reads 60 mph
